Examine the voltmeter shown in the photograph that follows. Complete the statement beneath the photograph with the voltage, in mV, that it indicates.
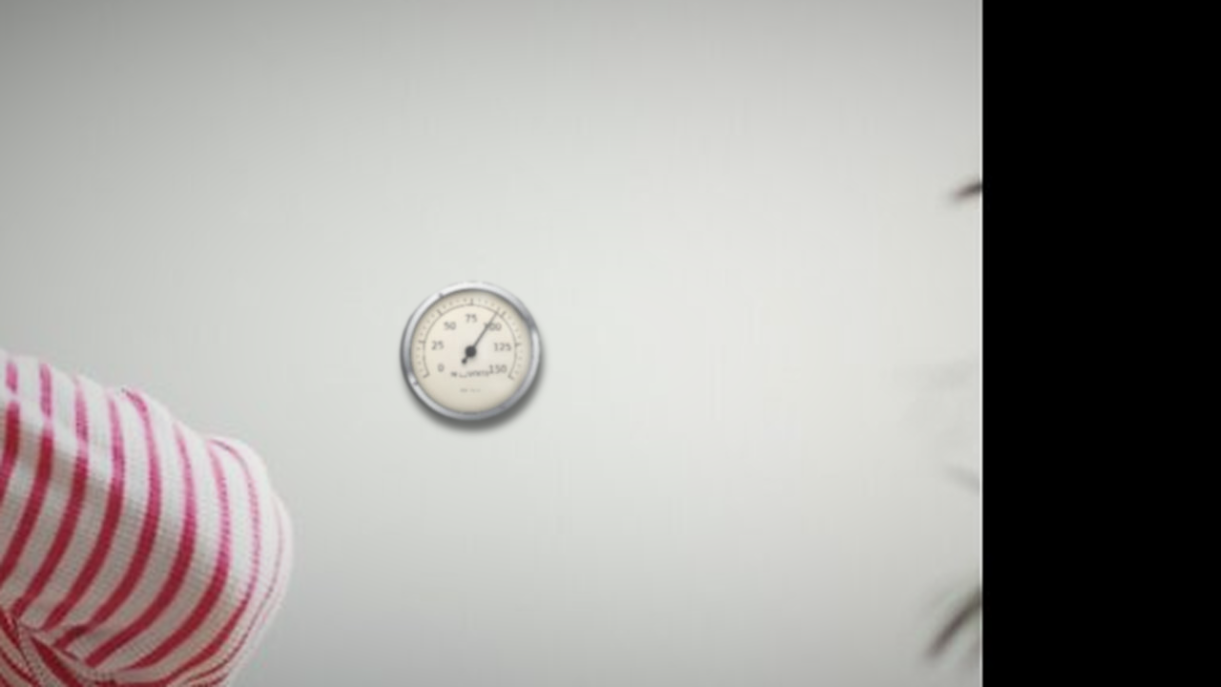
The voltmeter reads 95 mV
